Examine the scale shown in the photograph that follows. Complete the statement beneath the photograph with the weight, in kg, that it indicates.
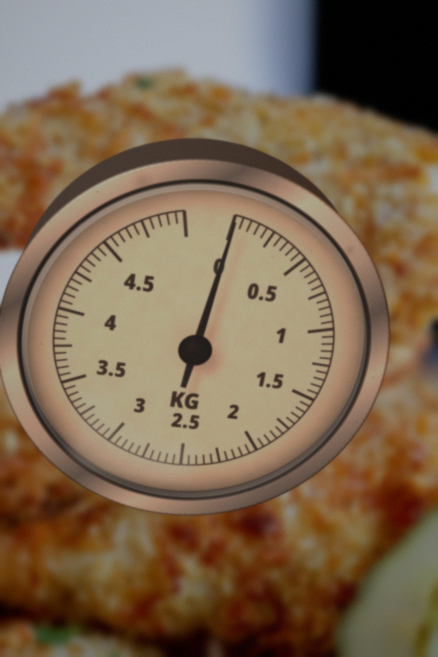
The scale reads 0 kg
